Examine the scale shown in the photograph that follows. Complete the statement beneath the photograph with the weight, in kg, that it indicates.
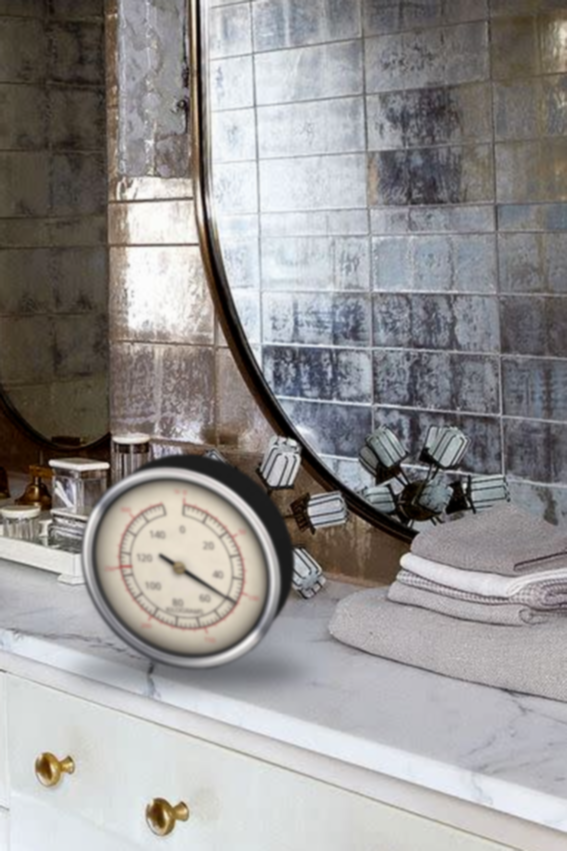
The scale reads 50 kg
